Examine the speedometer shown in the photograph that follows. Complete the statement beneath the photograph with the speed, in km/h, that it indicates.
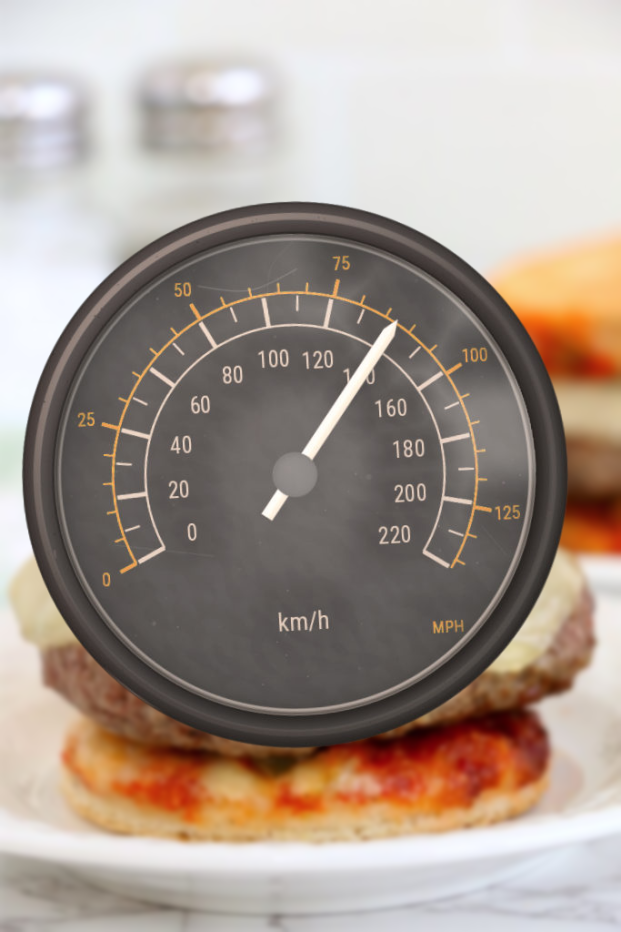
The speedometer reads 140 km/h
